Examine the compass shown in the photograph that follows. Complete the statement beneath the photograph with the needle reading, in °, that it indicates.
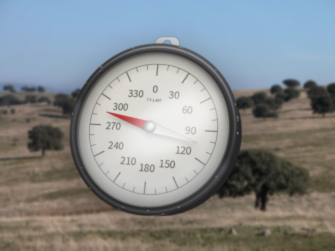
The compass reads 285 °
